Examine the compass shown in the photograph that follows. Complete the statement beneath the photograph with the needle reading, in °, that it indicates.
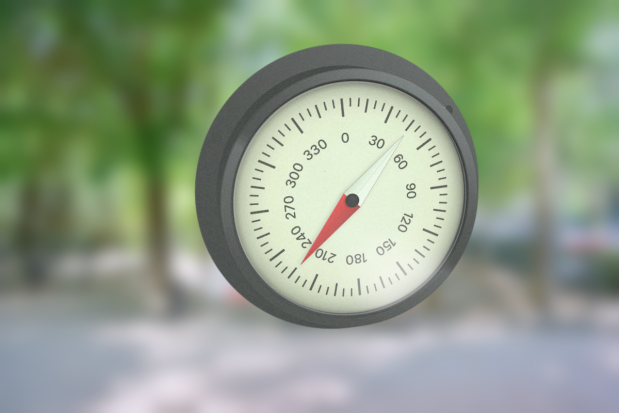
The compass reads 225 °
